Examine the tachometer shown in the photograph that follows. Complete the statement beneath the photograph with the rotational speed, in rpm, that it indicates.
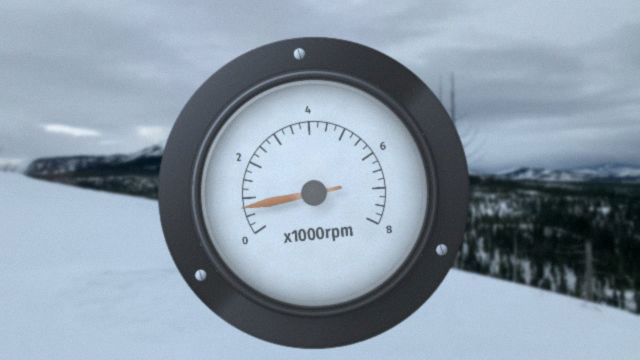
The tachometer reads 750 rpm
